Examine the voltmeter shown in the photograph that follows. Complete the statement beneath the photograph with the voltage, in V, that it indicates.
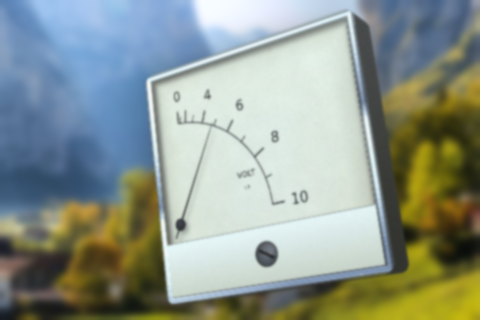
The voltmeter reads 5 V
